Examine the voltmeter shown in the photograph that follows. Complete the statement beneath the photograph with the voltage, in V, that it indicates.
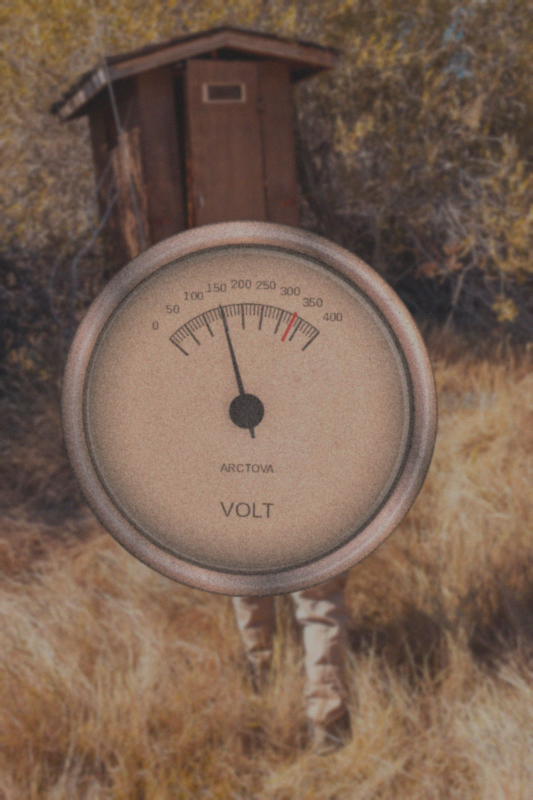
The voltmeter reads 150 V
